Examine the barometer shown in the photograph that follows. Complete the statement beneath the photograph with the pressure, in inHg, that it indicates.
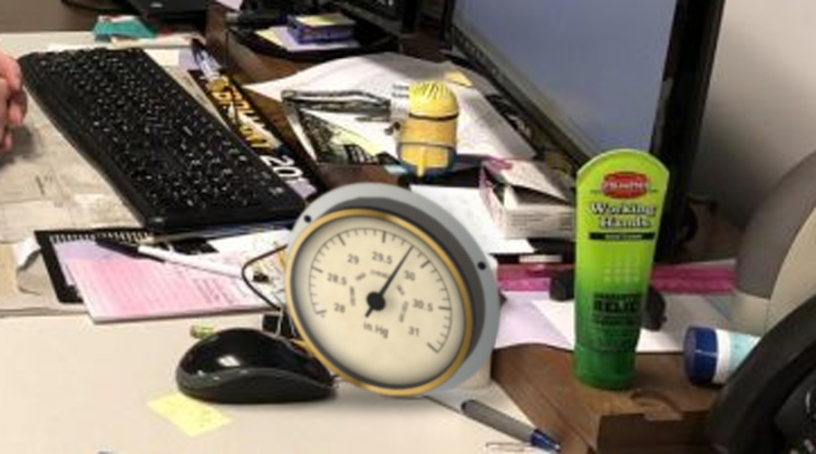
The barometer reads 29.8 inHg
